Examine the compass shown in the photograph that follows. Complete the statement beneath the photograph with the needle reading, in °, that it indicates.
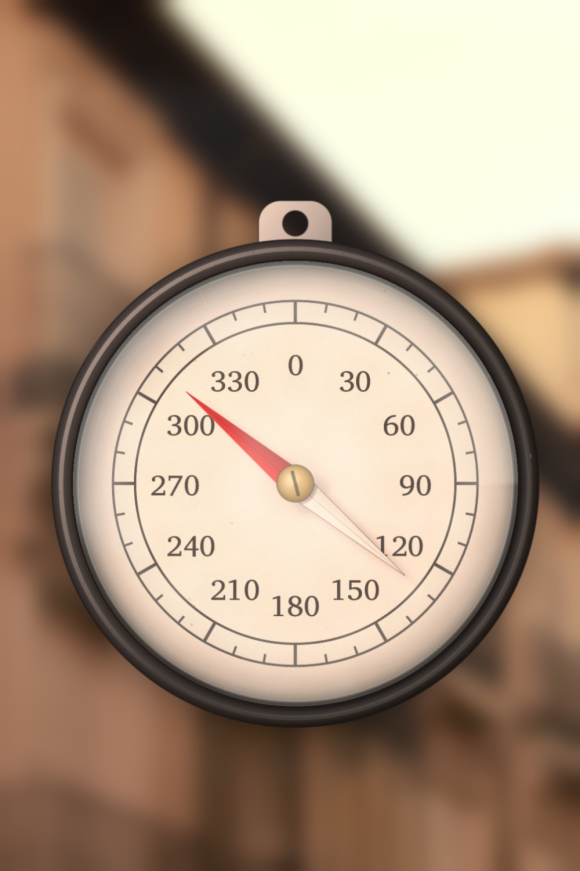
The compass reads 310 °
